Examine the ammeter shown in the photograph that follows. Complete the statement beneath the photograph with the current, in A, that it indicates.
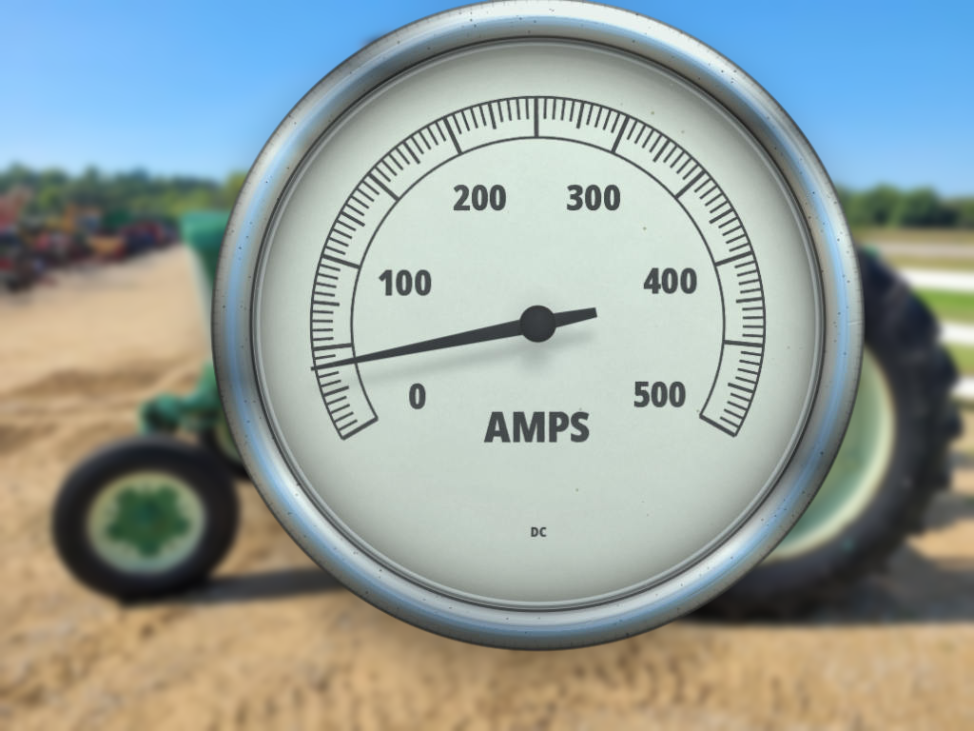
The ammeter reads 40 A
